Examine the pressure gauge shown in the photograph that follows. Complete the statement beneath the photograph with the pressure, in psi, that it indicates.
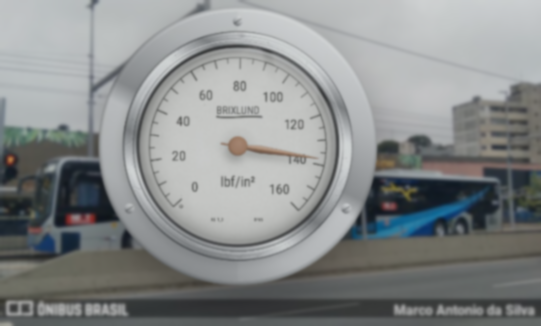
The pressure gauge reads 137.5 psi
